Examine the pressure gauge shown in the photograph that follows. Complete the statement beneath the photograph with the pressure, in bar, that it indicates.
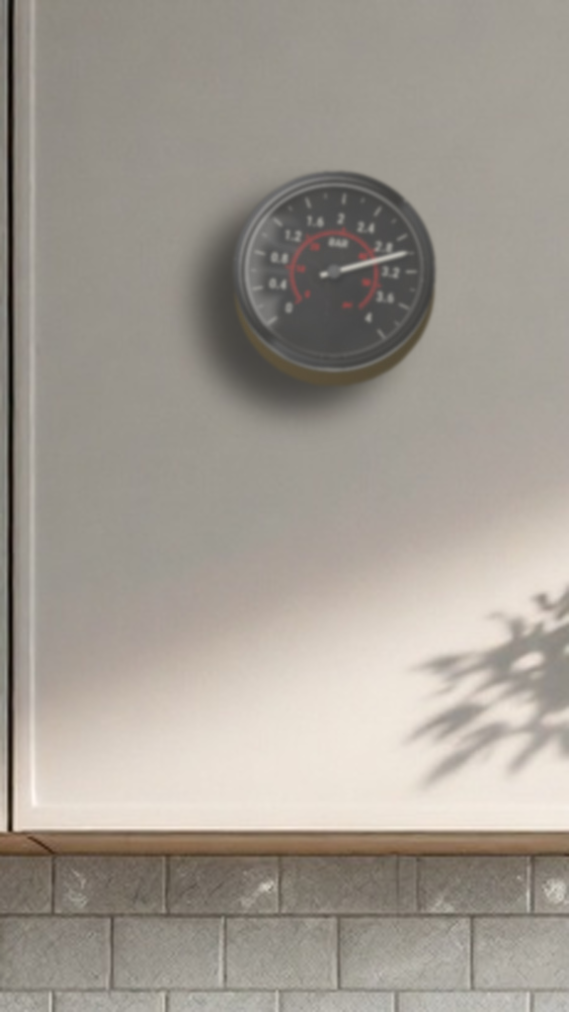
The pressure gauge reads 3 bar
